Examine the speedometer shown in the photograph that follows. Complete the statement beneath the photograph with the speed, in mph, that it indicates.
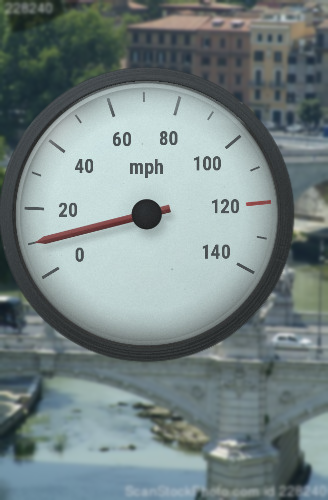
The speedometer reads 10 mph
